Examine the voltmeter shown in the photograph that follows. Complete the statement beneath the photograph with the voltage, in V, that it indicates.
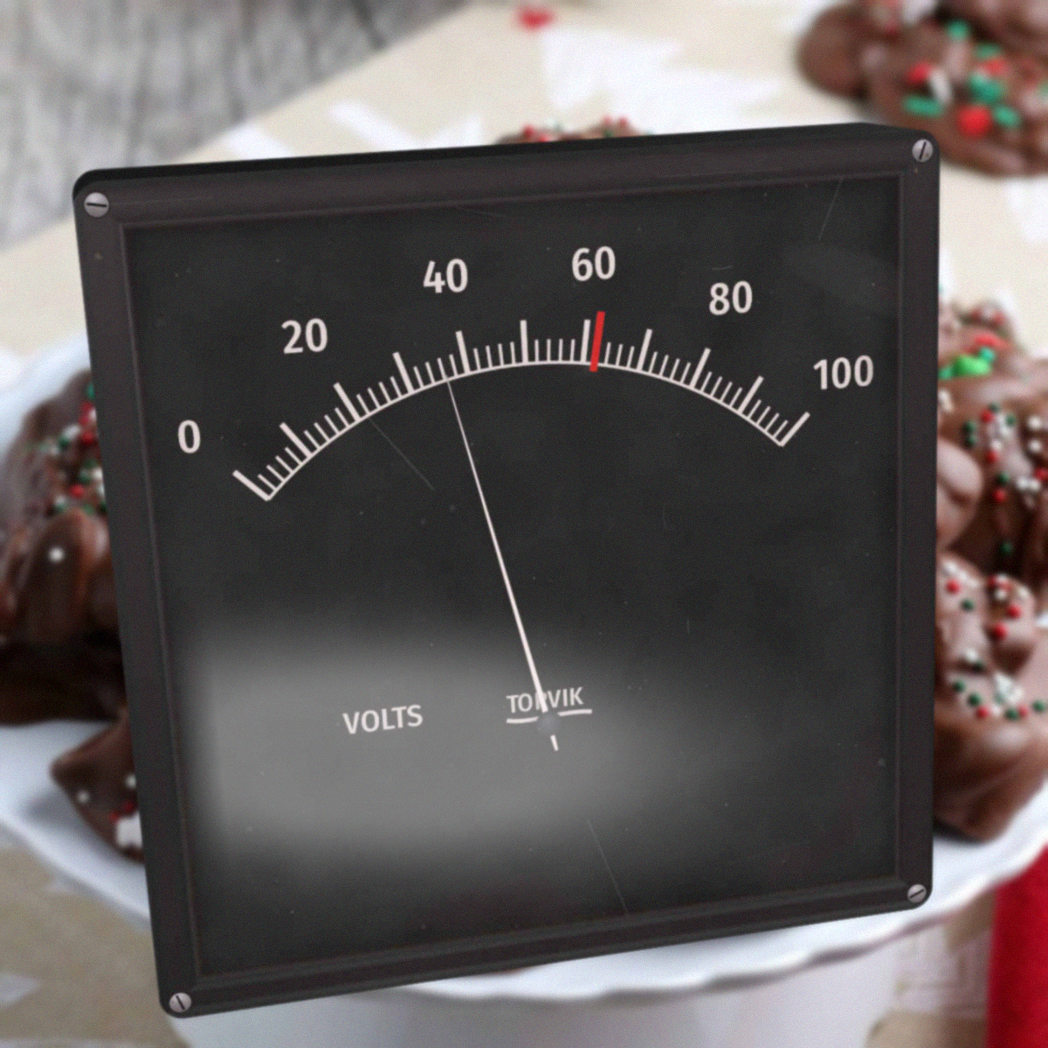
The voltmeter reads 36 V
